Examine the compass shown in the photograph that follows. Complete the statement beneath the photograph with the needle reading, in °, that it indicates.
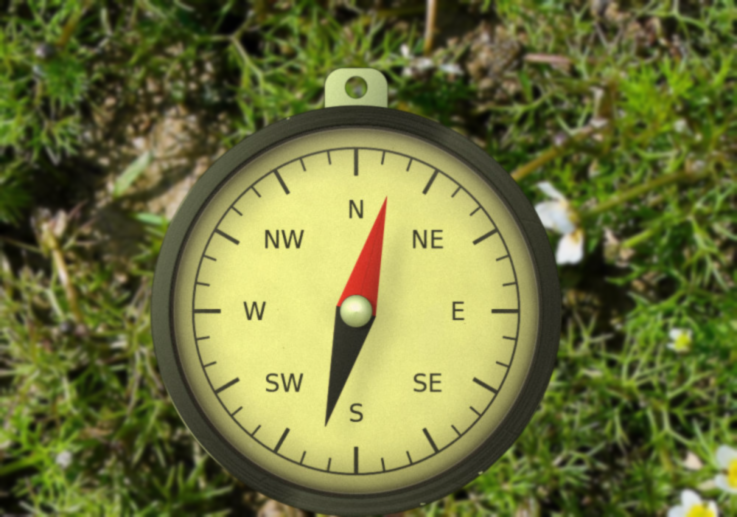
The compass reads 15 °
